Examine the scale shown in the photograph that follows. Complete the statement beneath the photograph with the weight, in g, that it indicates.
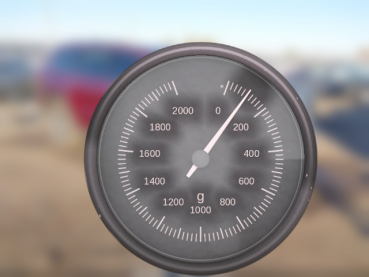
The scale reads 100 g
